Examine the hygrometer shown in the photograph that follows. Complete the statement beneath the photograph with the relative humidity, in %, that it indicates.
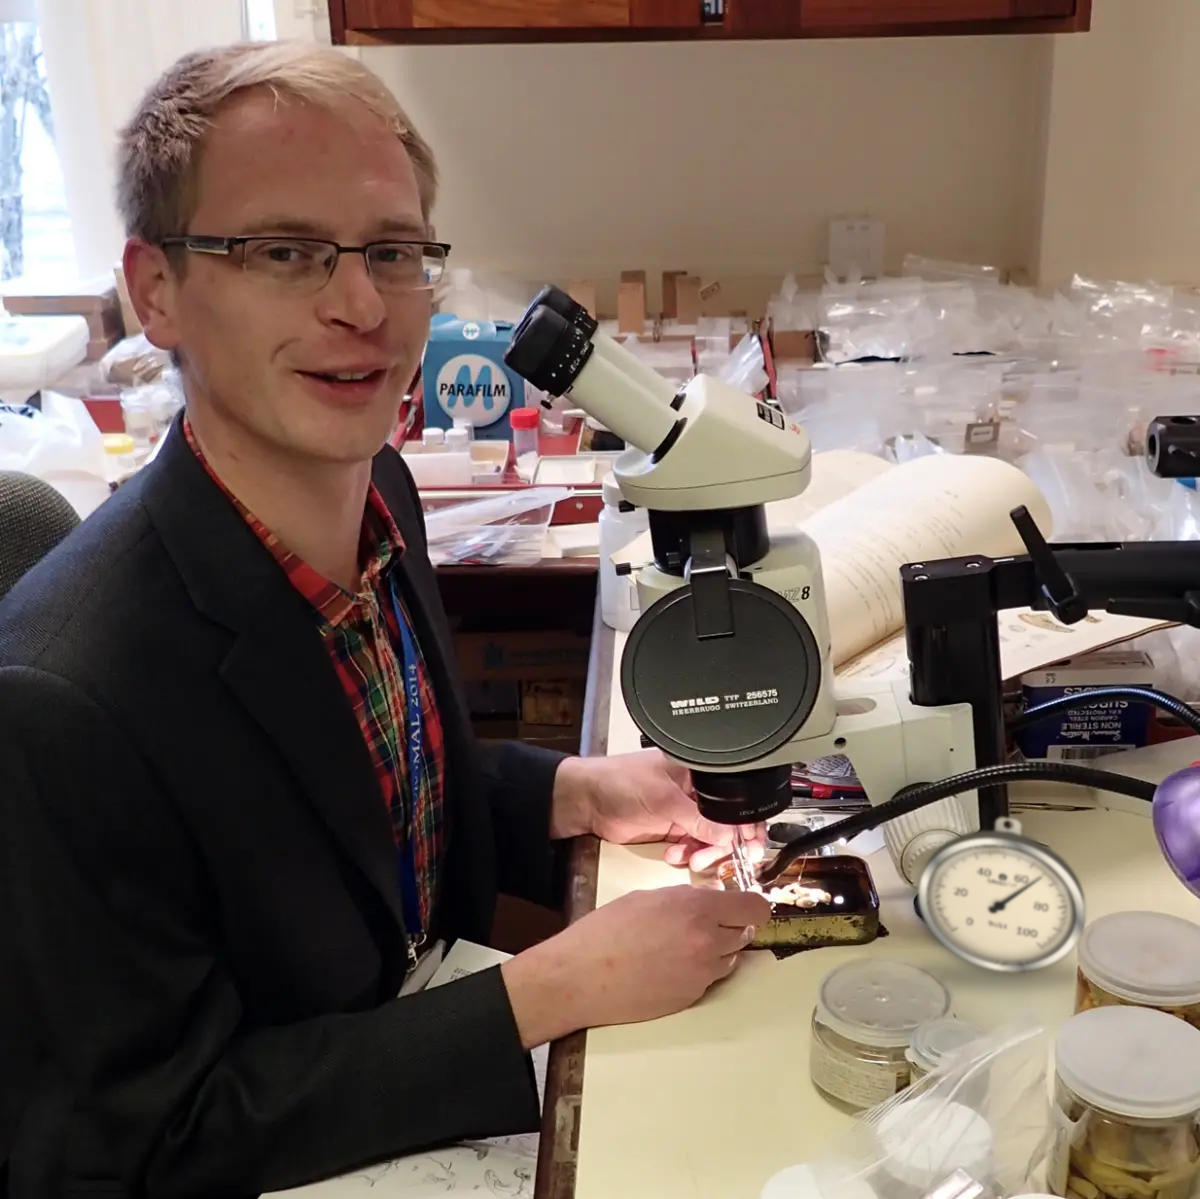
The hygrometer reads 65 %
